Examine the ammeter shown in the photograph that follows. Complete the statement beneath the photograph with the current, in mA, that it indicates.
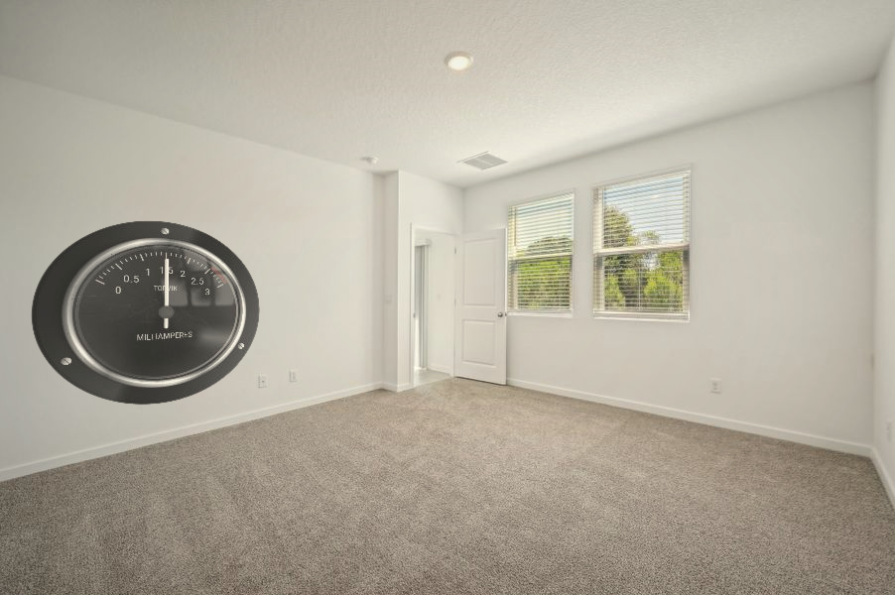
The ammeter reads 1.5 mA
